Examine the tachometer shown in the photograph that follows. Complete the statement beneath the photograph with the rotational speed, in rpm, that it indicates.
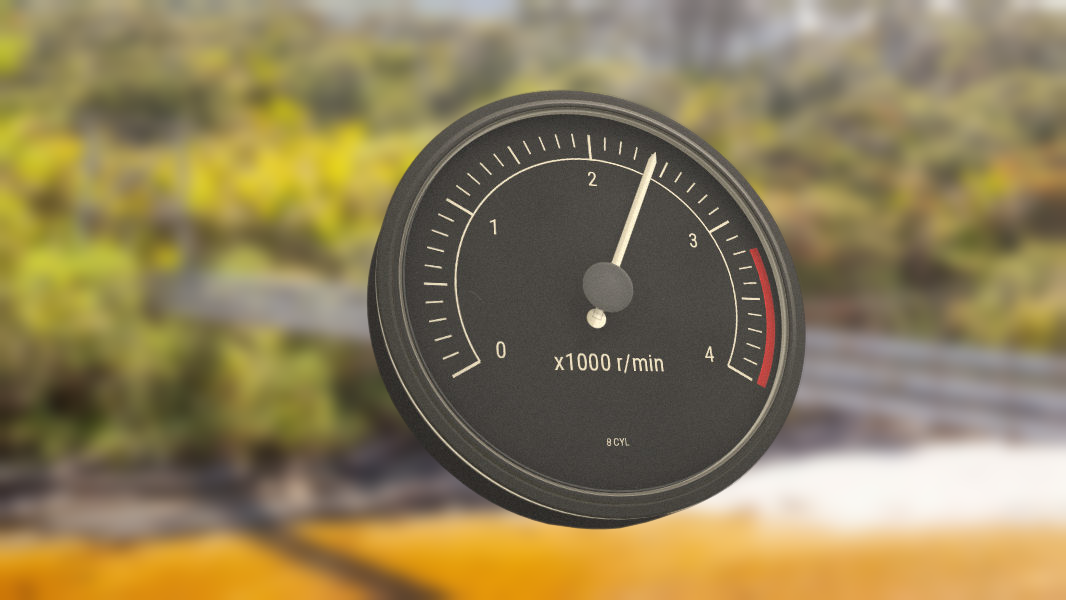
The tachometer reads 2400 rpm
